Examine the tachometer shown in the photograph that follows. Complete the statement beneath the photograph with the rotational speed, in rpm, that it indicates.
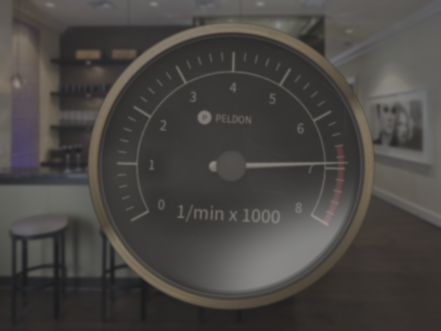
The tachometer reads 6900 rpm
